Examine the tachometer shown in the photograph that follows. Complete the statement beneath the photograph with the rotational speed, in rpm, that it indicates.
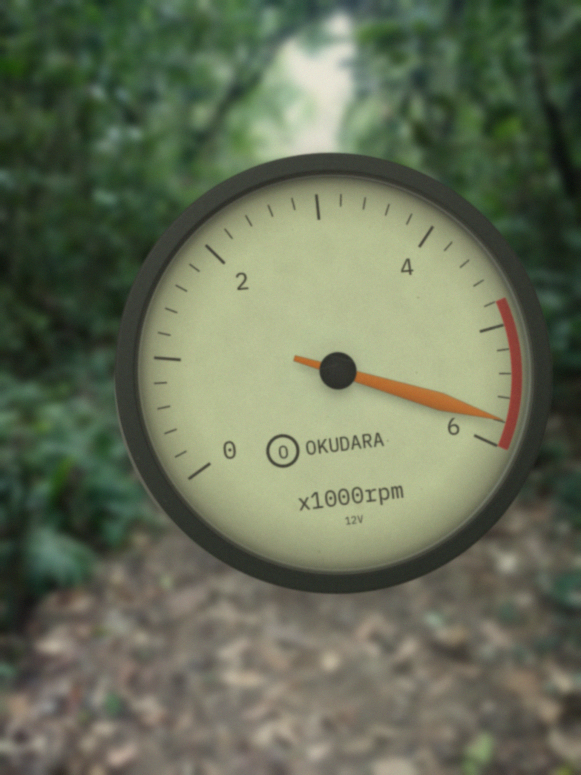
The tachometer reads 5800 rpm
